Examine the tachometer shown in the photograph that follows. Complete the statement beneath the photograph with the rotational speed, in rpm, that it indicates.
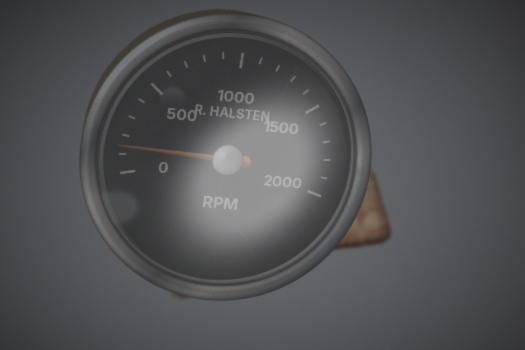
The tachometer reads 150 rpm
